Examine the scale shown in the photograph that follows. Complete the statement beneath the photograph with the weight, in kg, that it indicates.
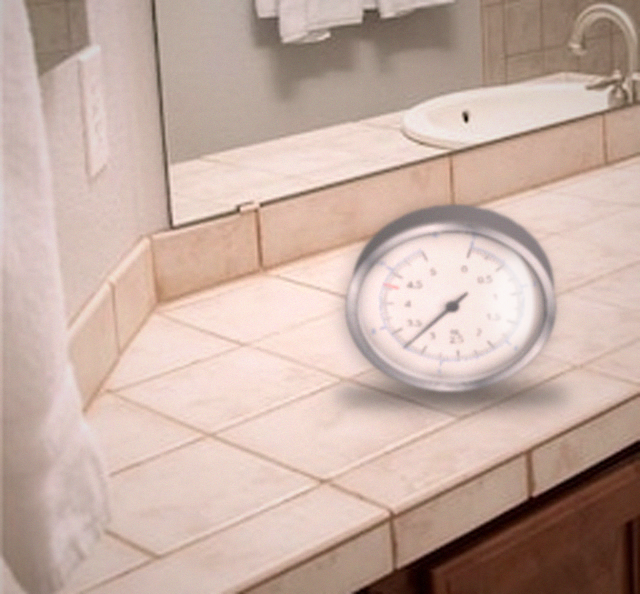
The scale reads 3.25 kg
